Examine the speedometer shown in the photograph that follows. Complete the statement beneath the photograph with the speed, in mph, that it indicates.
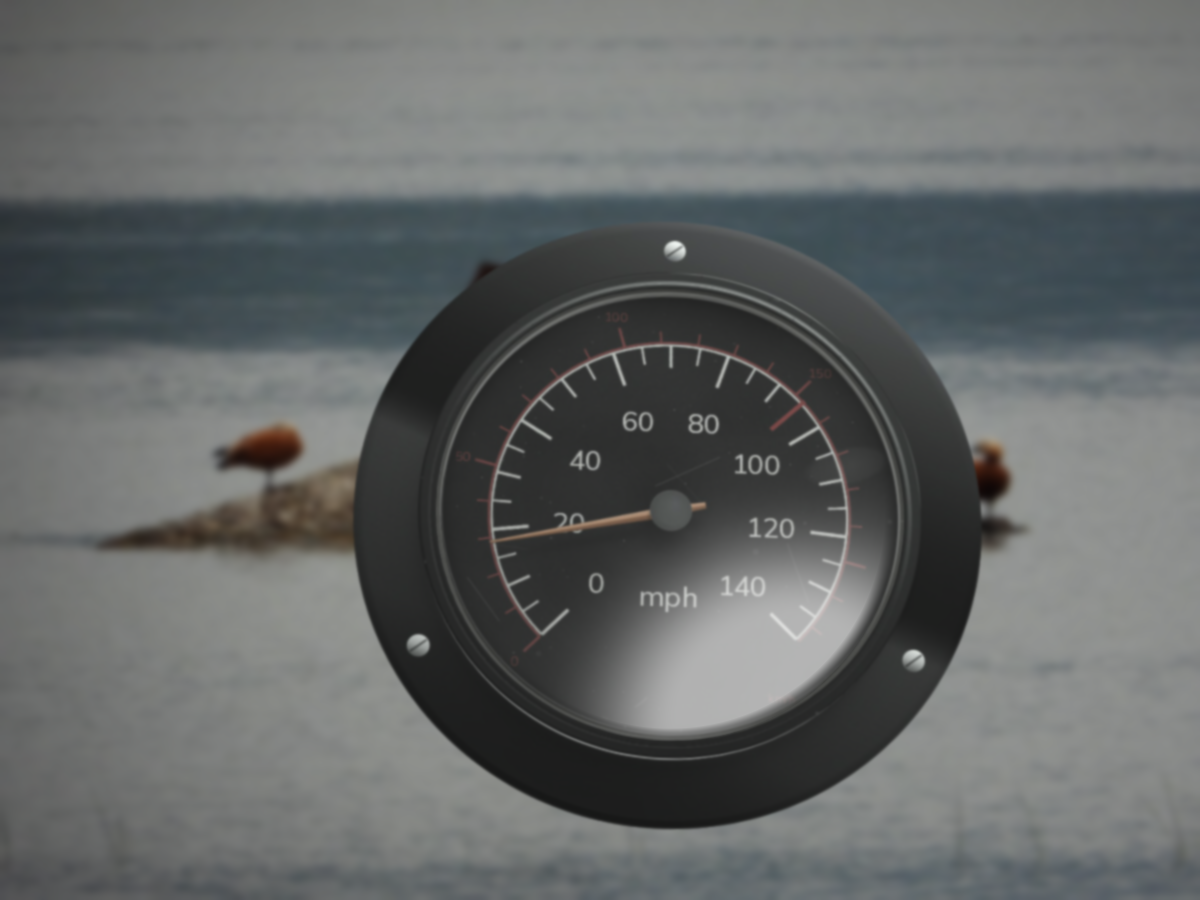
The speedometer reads 17.5 mph
